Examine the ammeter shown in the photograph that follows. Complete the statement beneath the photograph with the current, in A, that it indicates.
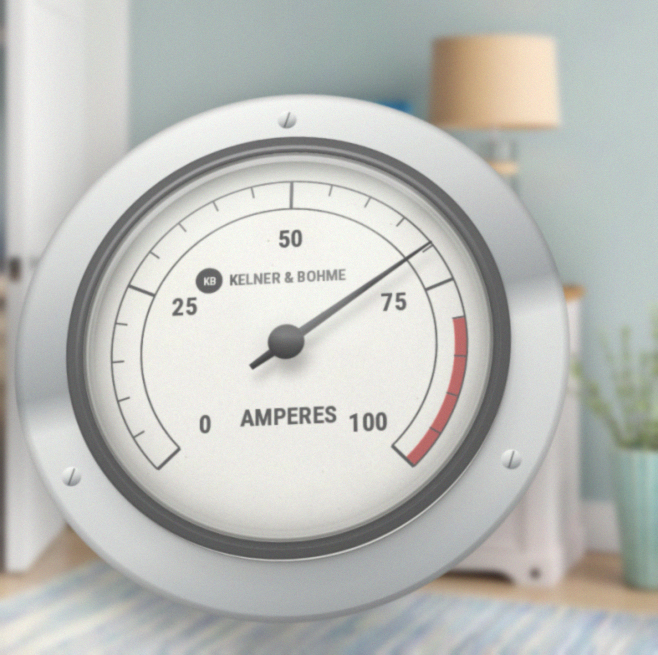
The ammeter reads 70 A
